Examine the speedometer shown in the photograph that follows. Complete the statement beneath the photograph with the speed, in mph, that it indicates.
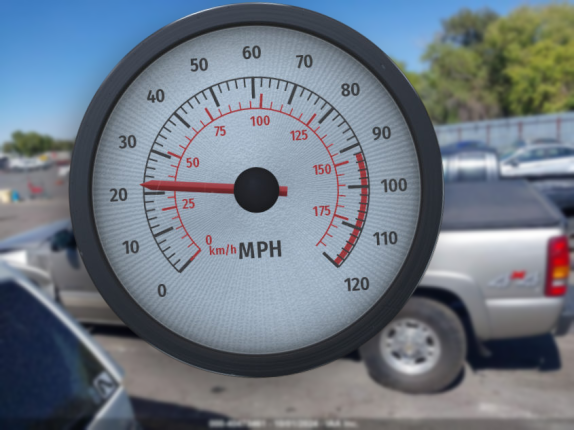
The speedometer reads 22 mph
